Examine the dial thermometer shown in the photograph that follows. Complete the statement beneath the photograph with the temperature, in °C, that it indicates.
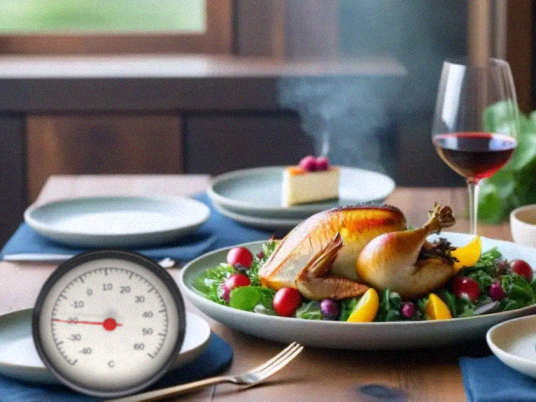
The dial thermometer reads -20 °C
